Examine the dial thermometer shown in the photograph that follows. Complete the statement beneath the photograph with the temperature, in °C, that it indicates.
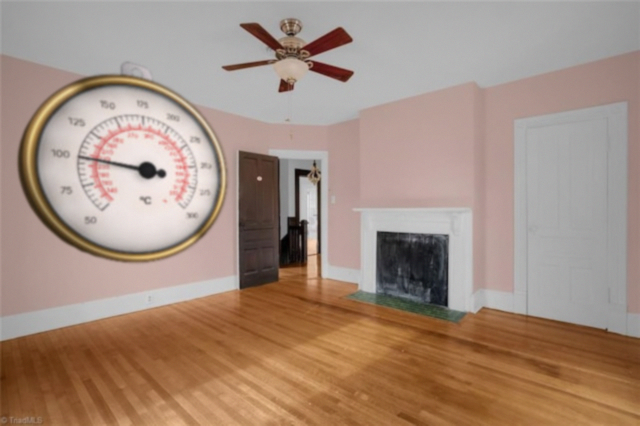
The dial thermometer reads 100 °C
